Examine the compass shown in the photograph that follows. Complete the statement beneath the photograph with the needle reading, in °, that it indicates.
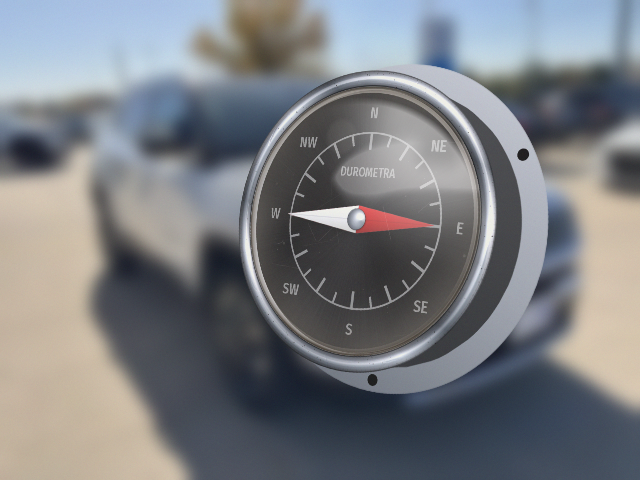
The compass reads 90 °
